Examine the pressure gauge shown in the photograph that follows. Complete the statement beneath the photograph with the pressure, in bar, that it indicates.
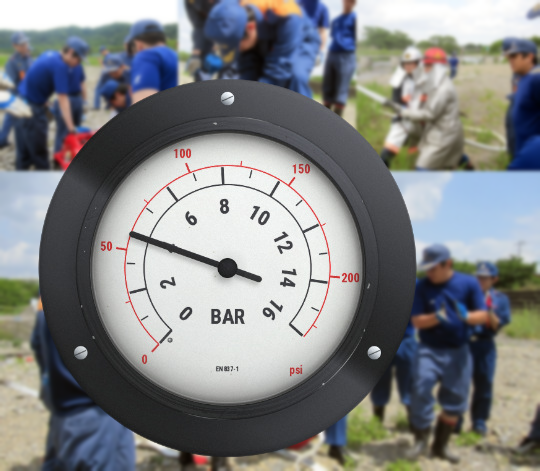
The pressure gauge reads 4 bar
